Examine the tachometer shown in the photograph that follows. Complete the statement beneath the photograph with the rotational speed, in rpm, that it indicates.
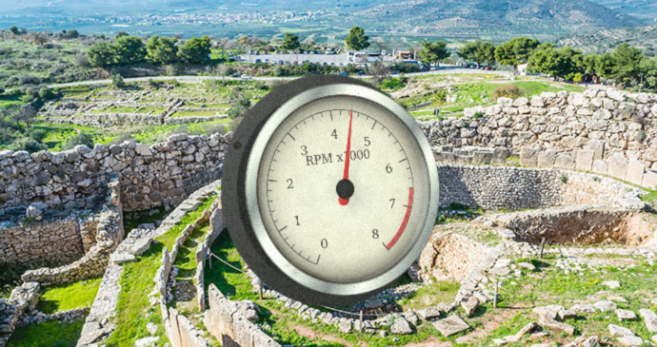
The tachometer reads 4400 rpm
